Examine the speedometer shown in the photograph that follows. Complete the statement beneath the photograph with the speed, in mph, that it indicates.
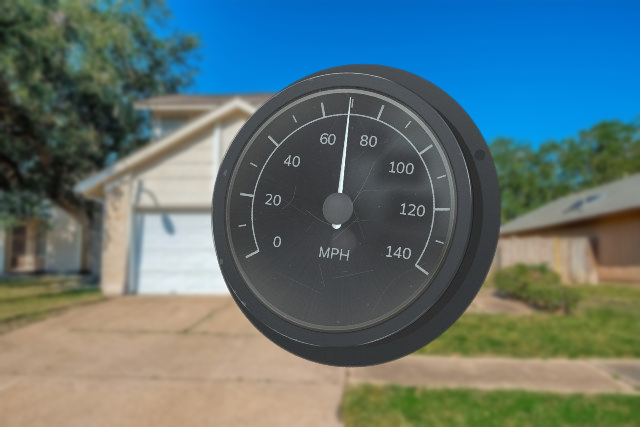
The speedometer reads 70 mph
